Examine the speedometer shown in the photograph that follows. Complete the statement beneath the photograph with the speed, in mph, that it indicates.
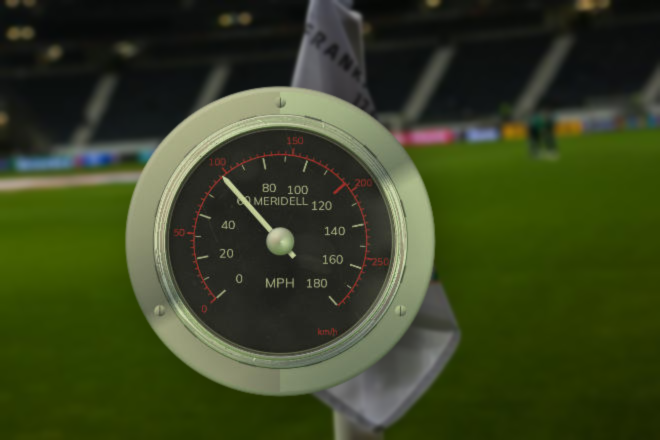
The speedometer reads 60 mph
